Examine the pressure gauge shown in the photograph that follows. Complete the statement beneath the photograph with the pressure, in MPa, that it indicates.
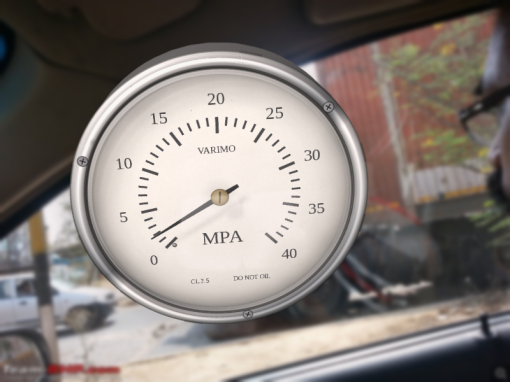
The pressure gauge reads 2 MPa
